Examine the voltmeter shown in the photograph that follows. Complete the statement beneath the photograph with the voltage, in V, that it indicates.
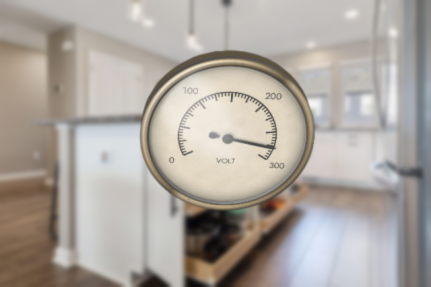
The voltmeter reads 275 V
